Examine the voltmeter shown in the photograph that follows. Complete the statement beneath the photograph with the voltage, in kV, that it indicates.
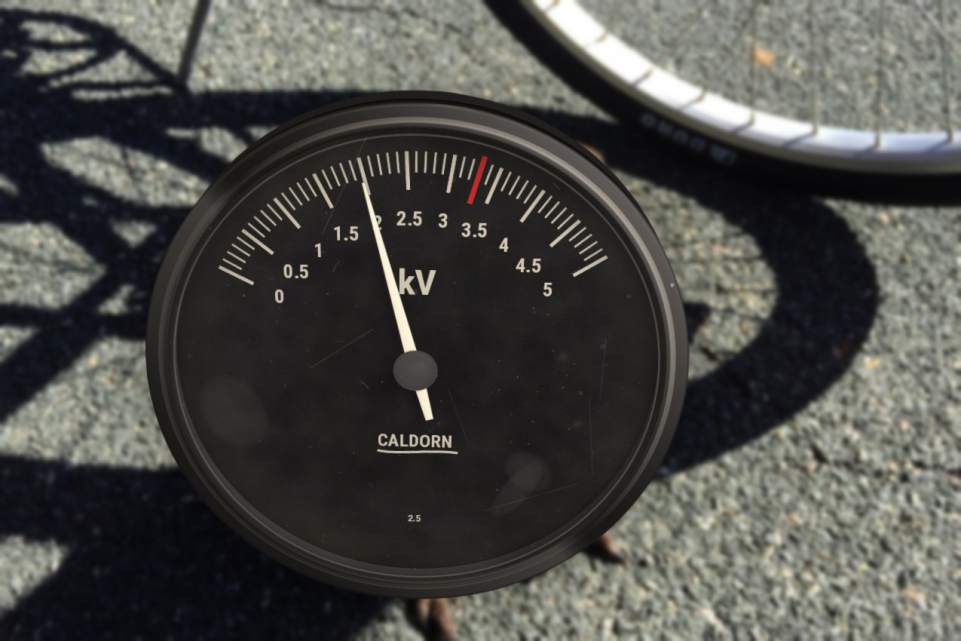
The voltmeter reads 2 kV
